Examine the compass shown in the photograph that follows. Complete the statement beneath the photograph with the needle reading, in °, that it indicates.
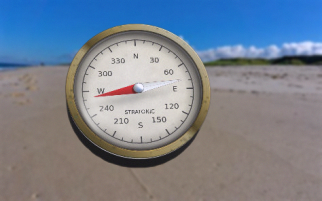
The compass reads 260 °
